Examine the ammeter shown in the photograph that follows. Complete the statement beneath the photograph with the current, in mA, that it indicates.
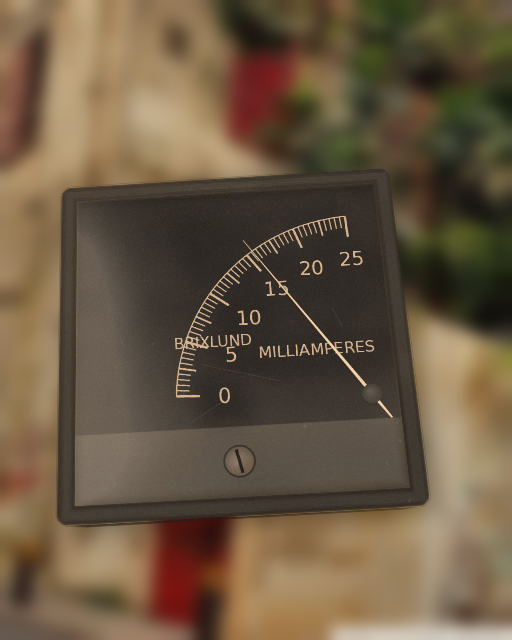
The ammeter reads 15.5 mA
